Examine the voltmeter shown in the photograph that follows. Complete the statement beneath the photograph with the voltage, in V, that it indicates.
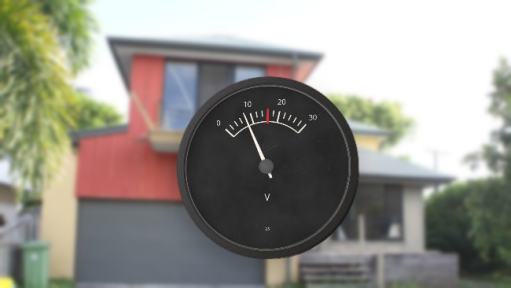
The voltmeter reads 8 V
